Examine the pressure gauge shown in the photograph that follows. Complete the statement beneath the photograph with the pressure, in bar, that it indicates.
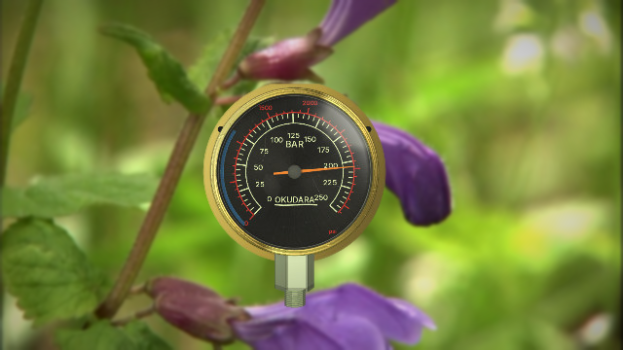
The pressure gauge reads 205 bar
